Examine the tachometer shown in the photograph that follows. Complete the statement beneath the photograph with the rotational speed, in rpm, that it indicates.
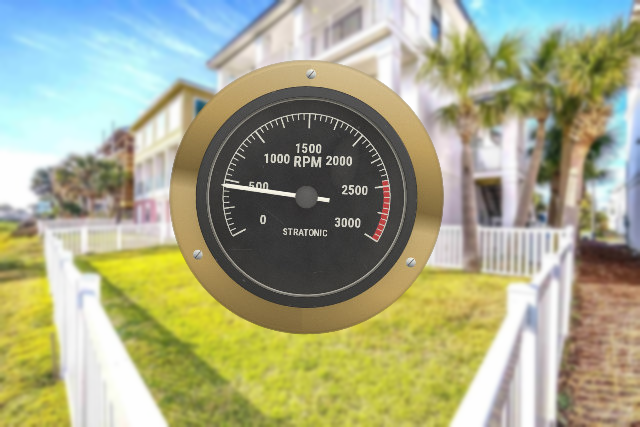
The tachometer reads 450 rpm
